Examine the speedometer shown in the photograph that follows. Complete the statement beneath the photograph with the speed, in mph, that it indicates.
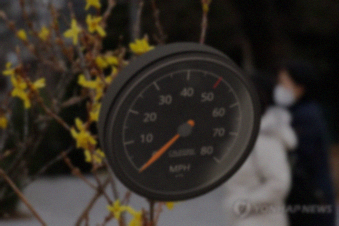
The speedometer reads 0 mph
